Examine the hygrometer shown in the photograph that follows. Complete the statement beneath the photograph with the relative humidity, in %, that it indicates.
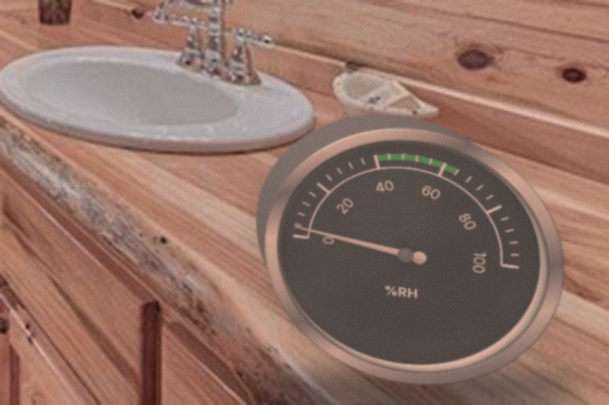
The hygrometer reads 4 %
